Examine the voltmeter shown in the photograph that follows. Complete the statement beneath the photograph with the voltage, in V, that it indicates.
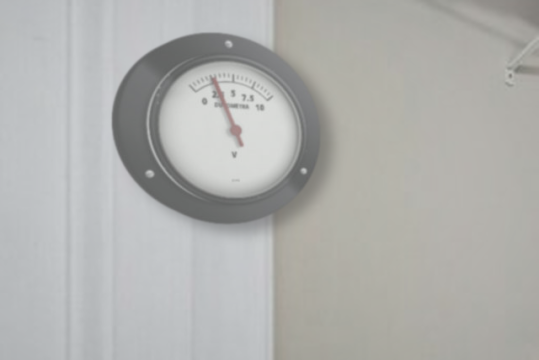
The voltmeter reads 2.5 V
